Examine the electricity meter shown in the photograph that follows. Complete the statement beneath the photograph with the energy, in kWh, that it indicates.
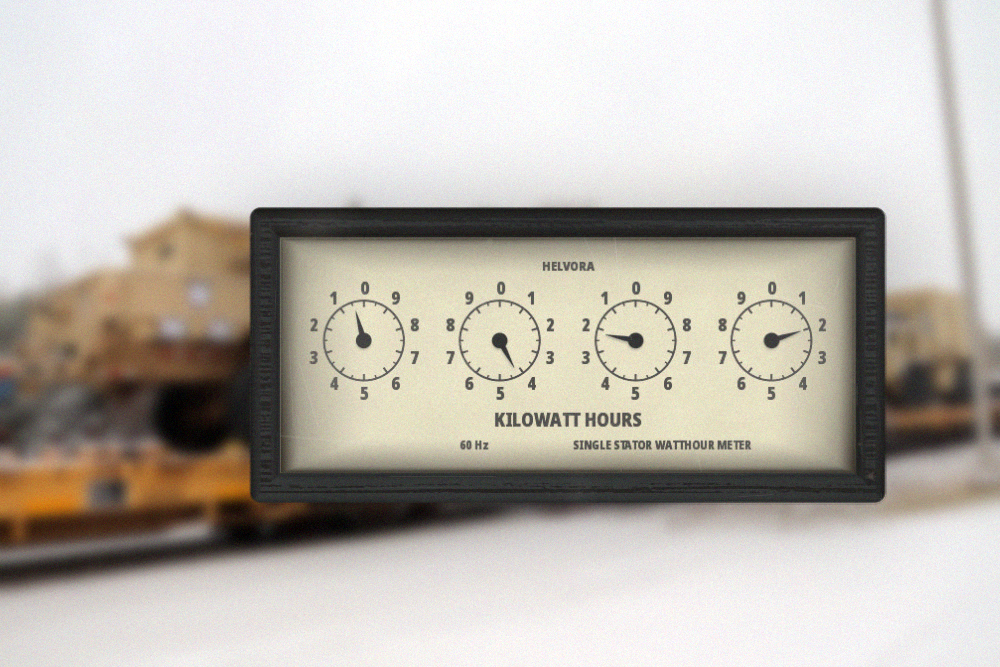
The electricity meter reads 422 kWh
